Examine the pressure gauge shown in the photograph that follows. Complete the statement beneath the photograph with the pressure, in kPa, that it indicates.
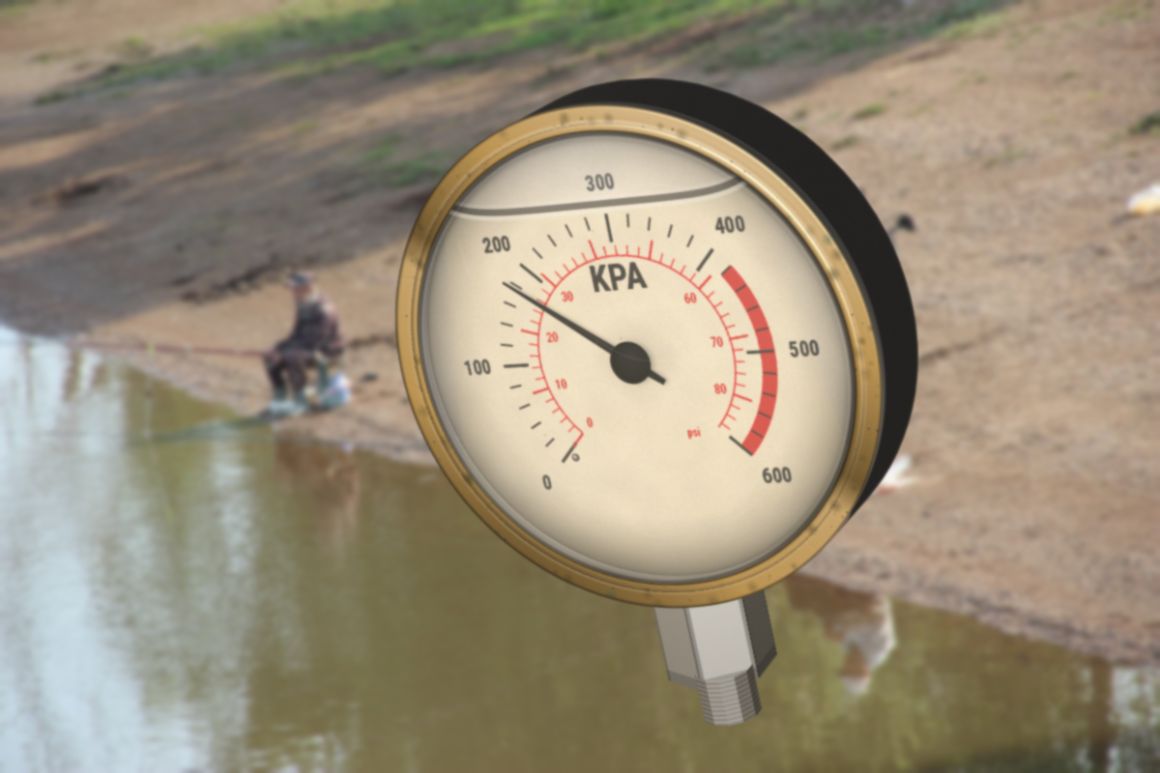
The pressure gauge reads 180 kPa
